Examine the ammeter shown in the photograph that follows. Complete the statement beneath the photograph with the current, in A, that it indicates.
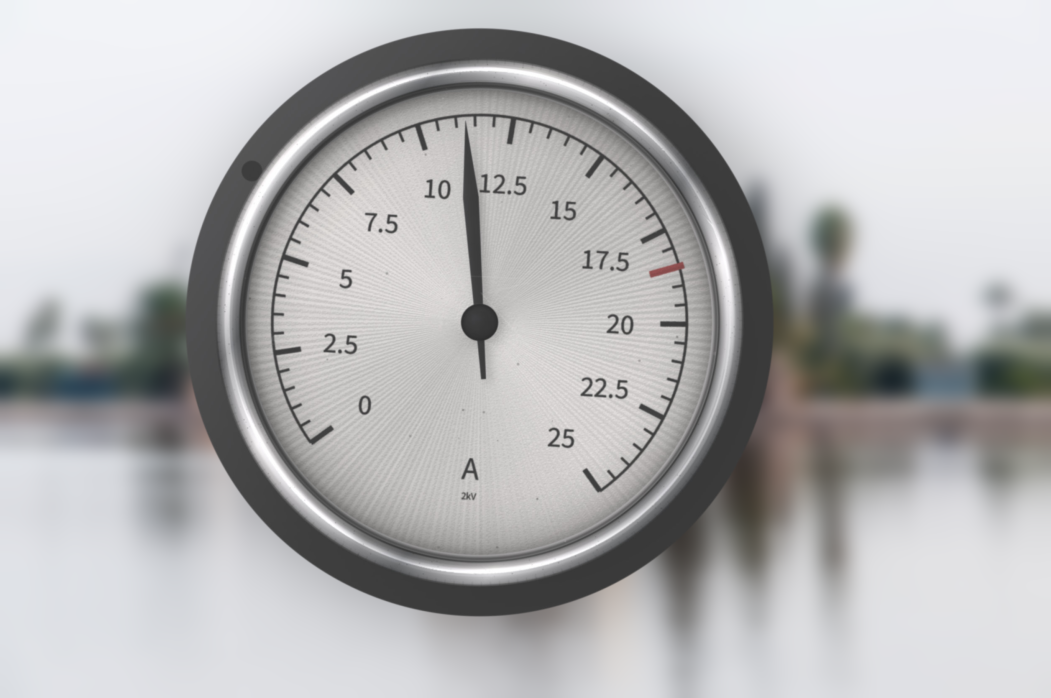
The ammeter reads 11.25 A
